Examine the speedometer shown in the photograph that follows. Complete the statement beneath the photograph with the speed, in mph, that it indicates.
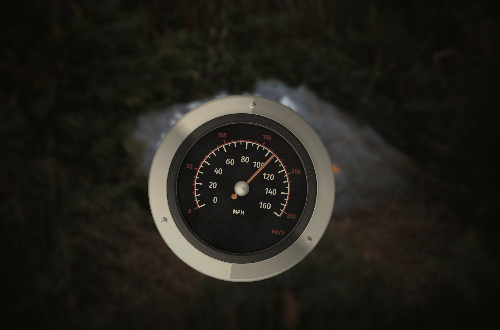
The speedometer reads 105 mph
